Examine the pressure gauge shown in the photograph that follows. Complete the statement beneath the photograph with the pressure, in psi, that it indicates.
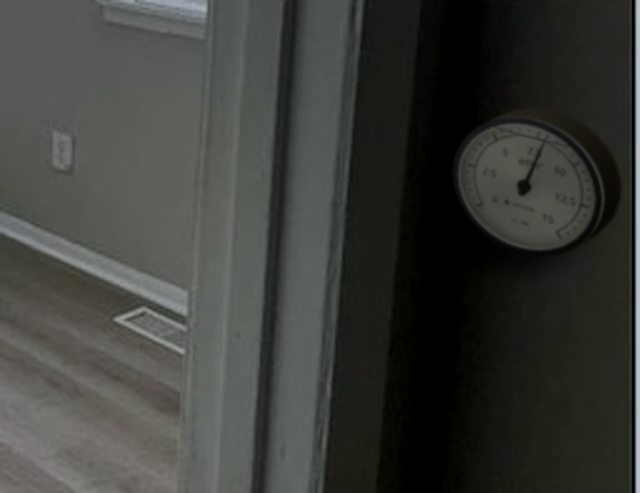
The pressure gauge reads 8 psi
